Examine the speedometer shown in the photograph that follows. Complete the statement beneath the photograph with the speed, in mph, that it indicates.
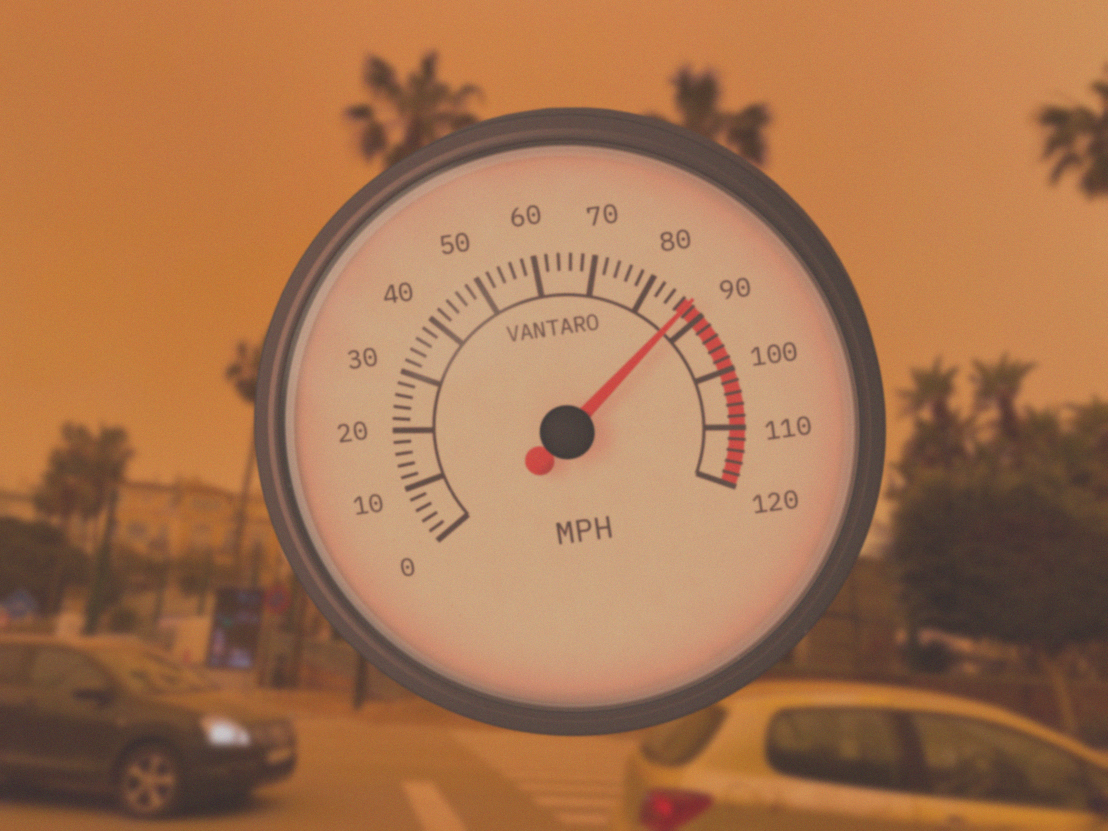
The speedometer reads 87 mph
